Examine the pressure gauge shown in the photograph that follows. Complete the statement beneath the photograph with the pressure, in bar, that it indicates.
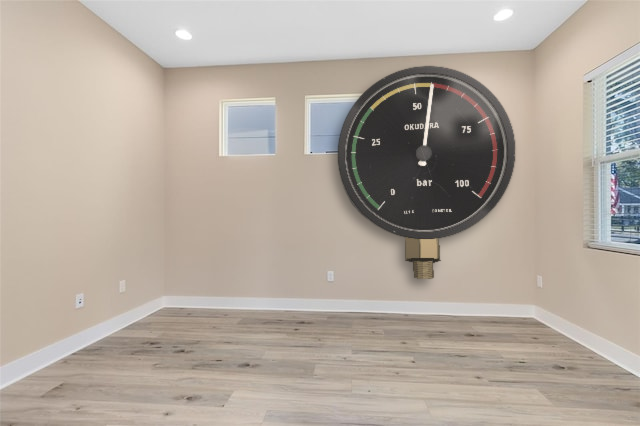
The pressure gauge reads 55 bar
